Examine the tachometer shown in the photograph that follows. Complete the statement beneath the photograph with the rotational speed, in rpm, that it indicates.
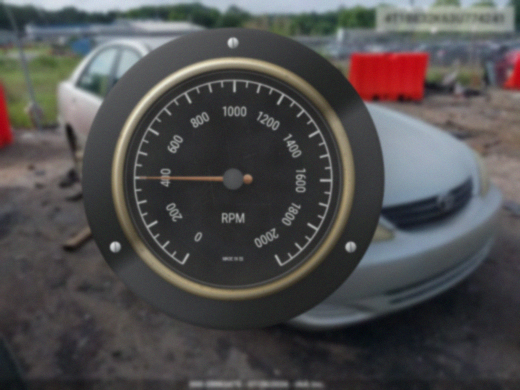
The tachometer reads 400 rpm
